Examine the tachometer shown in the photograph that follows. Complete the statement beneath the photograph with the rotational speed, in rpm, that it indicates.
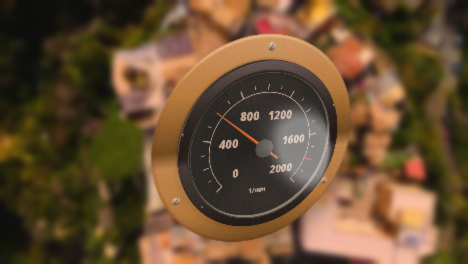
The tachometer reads 600 rpm
